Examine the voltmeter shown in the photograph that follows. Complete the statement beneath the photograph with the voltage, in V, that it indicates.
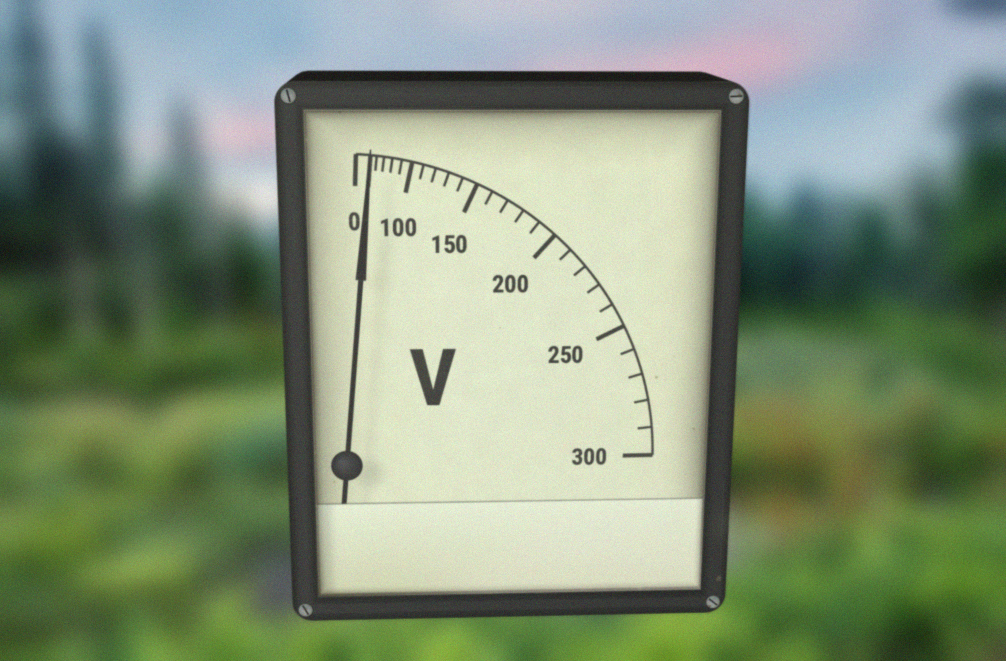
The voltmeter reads 50 V
